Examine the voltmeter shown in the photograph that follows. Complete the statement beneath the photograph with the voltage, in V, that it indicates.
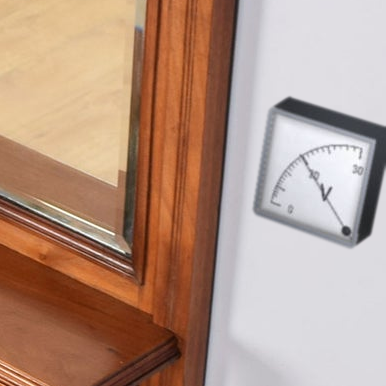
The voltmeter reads 20 V
